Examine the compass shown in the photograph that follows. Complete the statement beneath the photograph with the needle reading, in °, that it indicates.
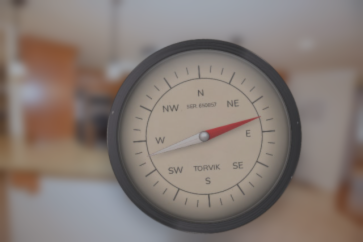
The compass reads 75 °
